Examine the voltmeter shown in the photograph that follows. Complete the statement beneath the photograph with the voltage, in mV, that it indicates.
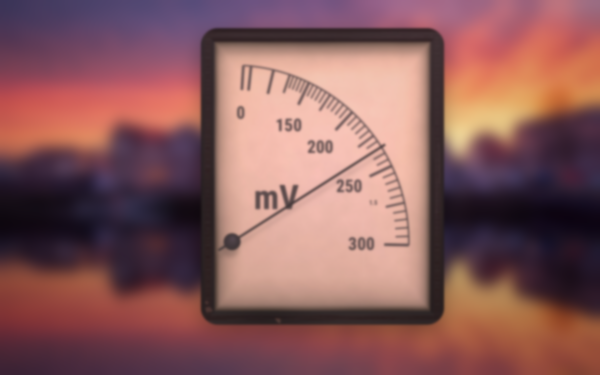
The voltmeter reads 235 mV
